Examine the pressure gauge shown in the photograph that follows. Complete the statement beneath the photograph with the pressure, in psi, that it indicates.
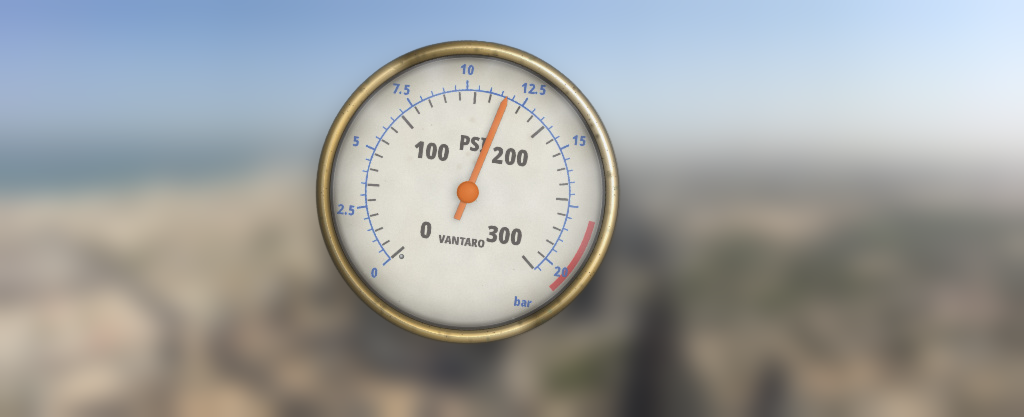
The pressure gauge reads 170 psi
